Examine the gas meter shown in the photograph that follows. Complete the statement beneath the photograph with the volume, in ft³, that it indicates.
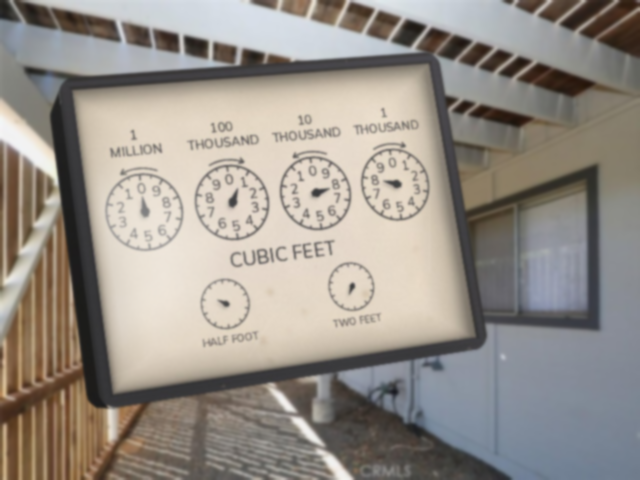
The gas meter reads 7800 ft³
